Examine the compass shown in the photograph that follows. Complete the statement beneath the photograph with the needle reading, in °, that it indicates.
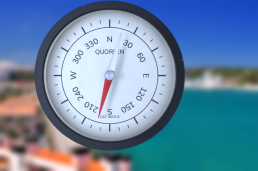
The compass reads 195 °
